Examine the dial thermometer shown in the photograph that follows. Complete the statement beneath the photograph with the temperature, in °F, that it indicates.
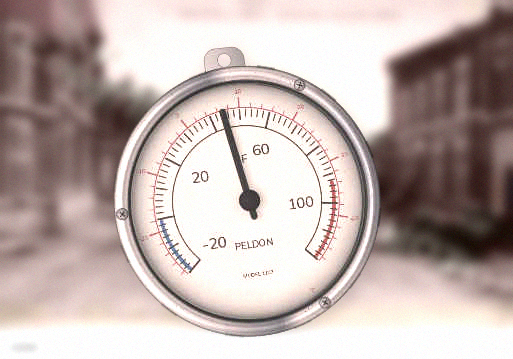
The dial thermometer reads 44 °F
